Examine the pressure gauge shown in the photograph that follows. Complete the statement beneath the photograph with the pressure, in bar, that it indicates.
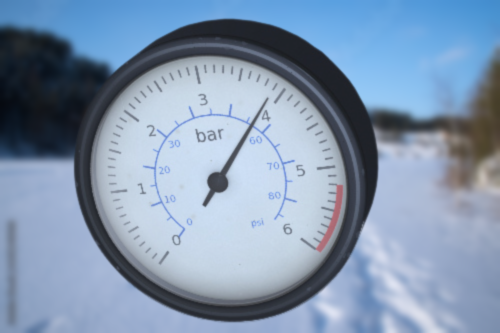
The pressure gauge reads 3.9 bar
